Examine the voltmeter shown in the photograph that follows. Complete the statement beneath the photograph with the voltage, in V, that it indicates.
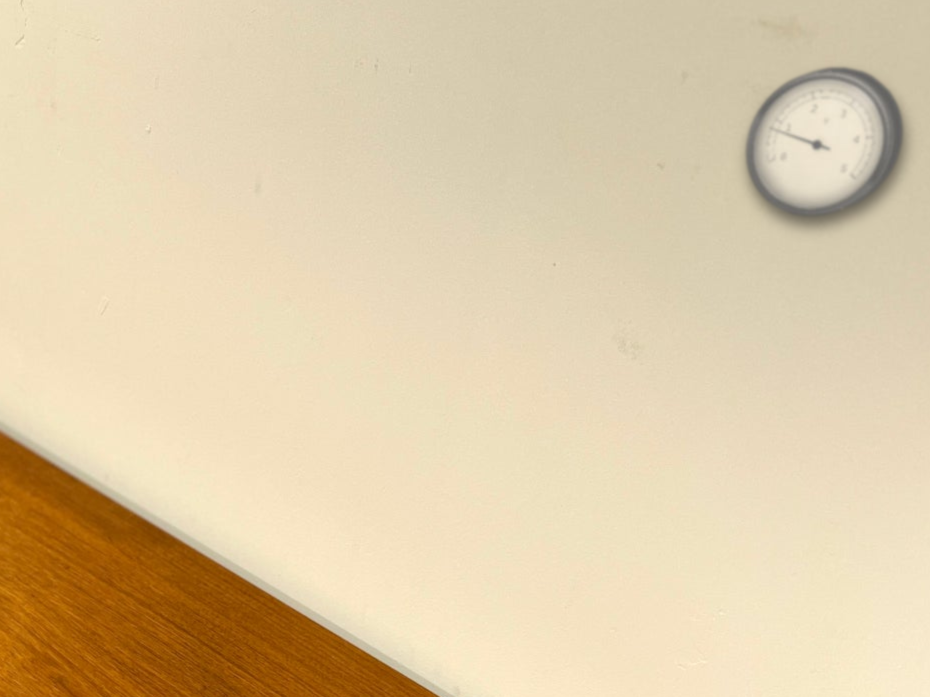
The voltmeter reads 0.8 V
